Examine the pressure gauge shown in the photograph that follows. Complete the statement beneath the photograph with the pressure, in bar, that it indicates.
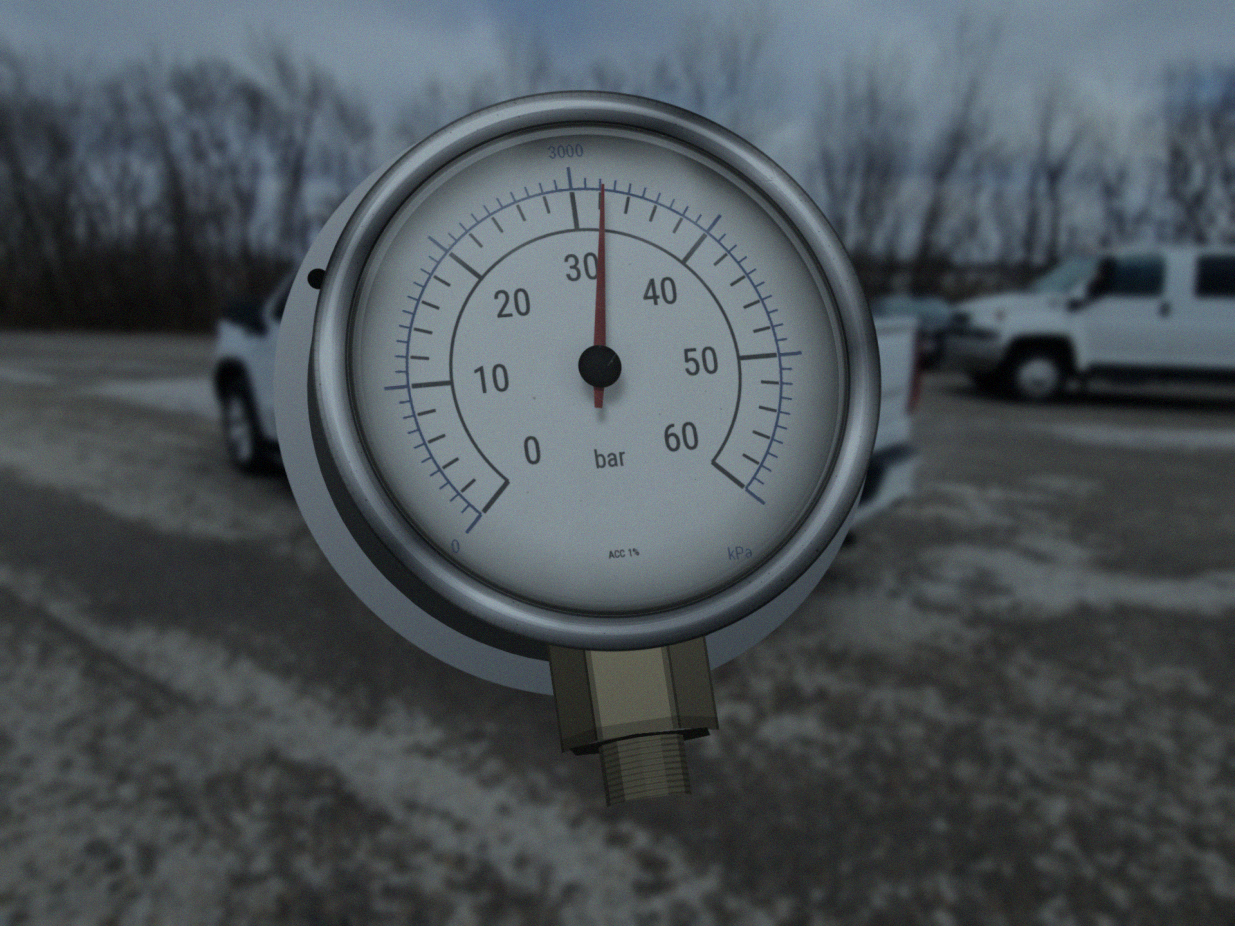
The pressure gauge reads 32 bar
